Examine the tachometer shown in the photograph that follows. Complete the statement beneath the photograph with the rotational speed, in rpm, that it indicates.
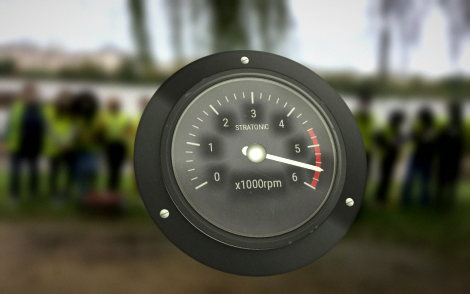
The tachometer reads 5600 rpm
